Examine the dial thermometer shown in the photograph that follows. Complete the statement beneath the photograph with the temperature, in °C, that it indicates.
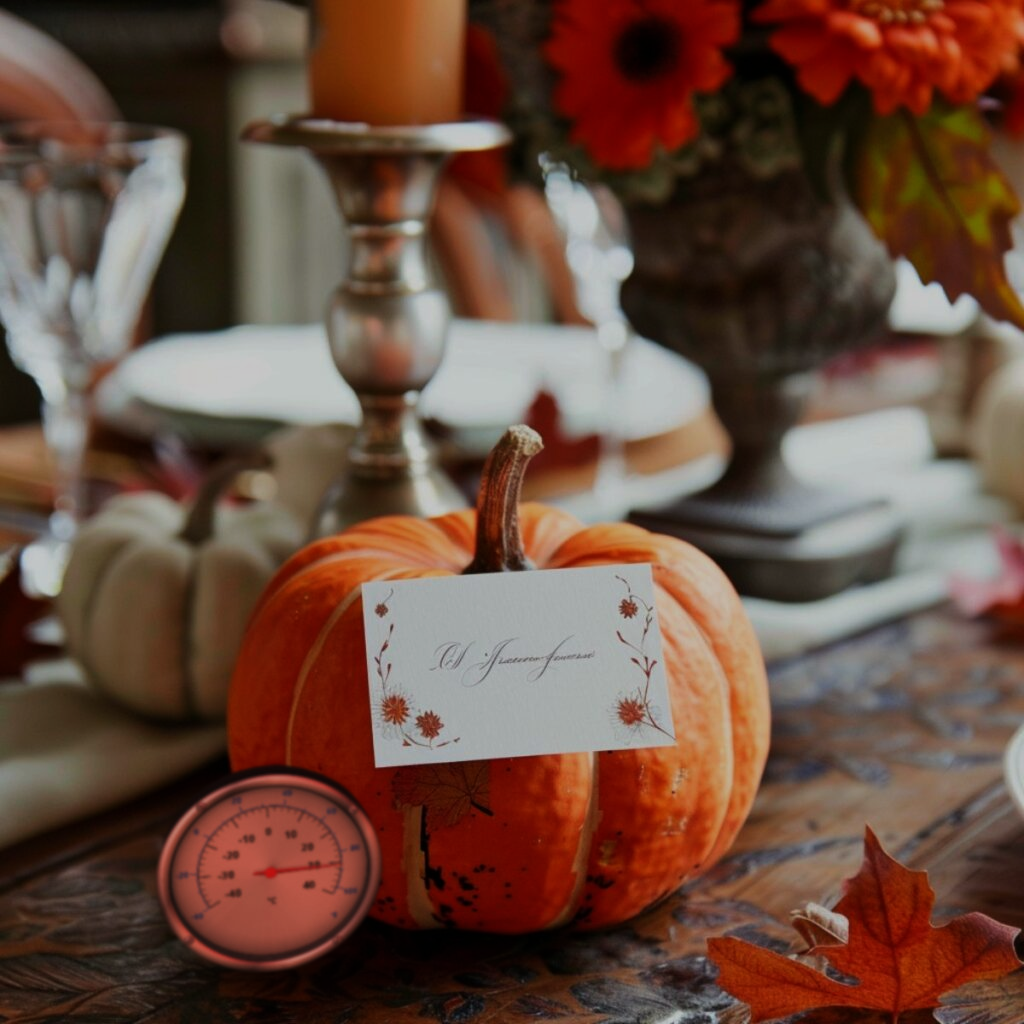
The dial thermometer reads 30 °C
